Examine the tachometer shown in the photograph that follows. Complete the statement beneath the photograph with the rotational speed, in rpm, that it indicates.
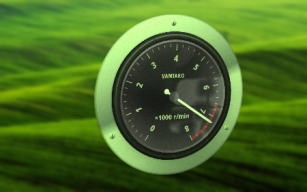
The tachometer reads 7200 rpm
